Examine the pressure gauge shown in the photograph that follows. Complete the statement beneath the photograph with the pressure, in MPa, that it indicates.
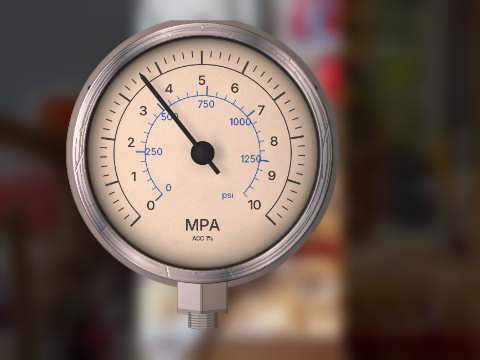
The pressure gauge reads 3.6 MPa
